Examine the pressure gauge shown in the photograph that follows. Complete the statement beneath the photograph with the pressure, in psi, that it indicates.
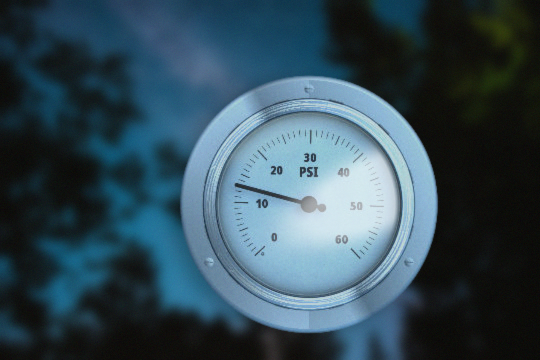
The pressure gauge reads 13 psi
